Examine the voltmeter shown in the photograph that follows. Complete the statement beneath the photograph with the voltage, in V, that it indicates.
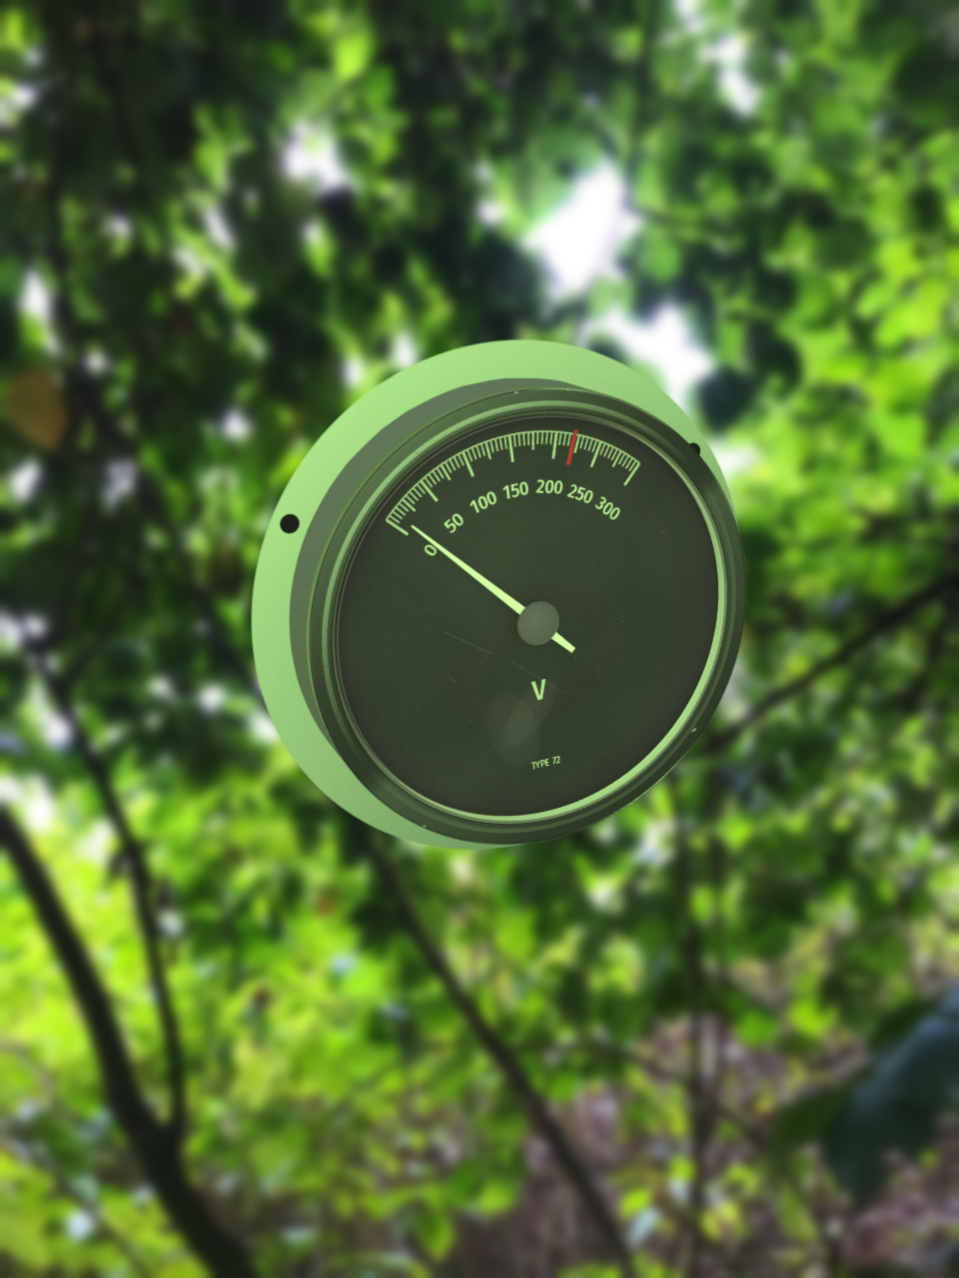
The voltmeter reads 10 V
